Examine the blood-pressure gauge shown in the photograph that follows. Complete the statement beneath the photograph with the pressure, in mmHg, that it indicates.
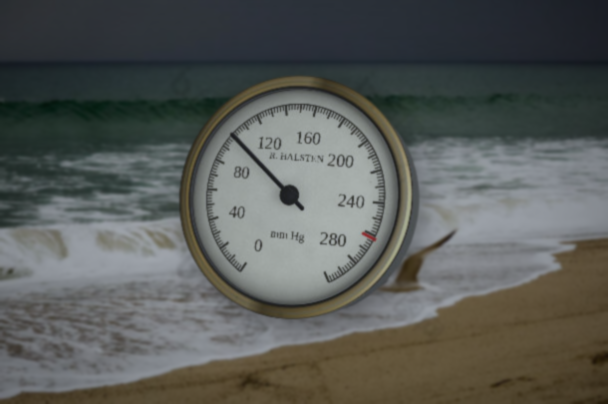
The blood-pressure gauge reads 100 mmHg
